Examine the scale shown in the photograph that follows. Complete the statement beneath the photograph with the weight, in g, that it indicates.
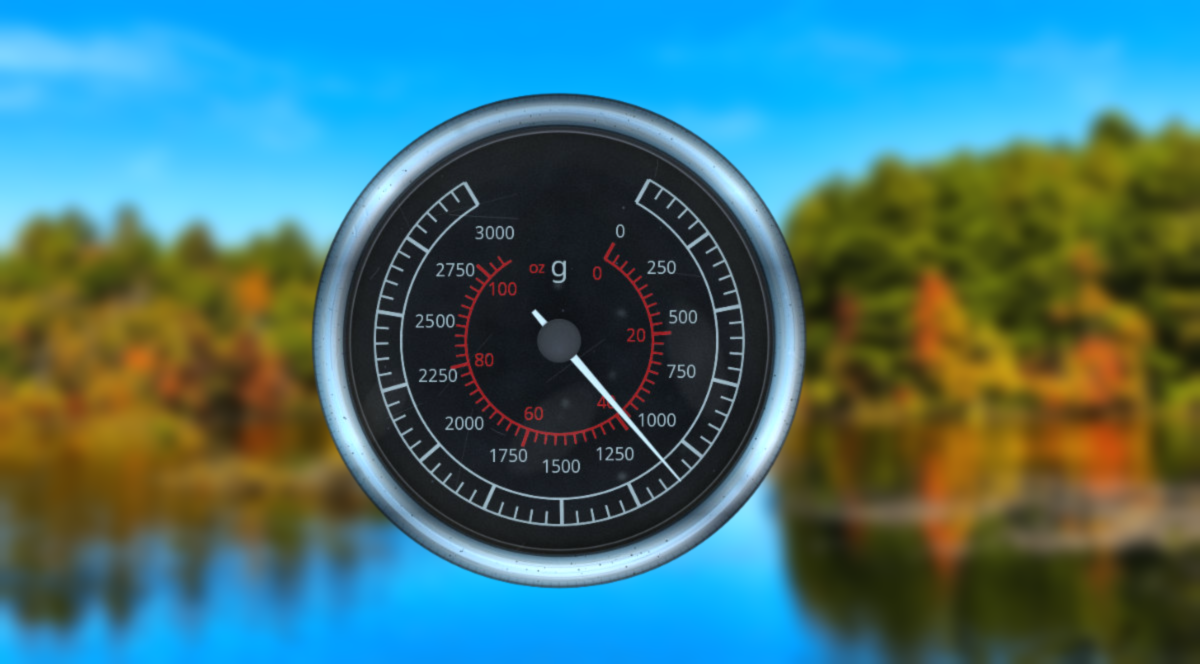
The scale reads 1100 g
